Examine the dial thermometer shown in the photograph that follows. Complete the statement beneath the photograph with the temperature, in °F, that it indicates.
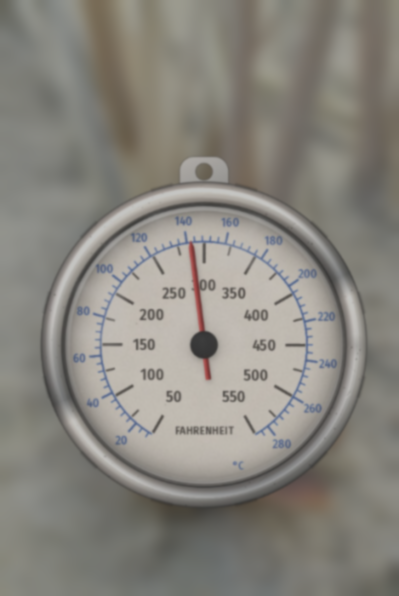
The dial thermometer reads 287.5 °F
